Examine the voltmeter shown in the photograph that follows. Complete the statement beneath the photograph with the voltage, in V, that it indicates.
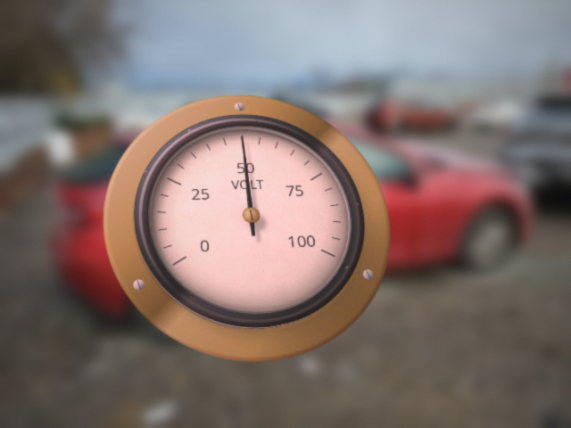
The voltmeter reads 50 V
